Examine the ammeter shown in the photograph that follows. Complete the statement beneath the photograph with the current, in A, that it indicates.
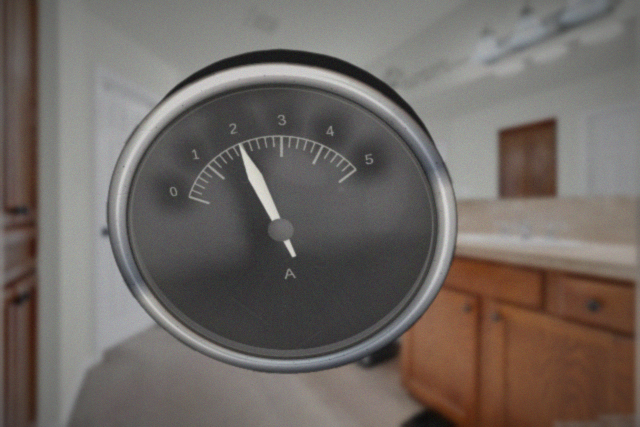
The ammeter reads 2 A
